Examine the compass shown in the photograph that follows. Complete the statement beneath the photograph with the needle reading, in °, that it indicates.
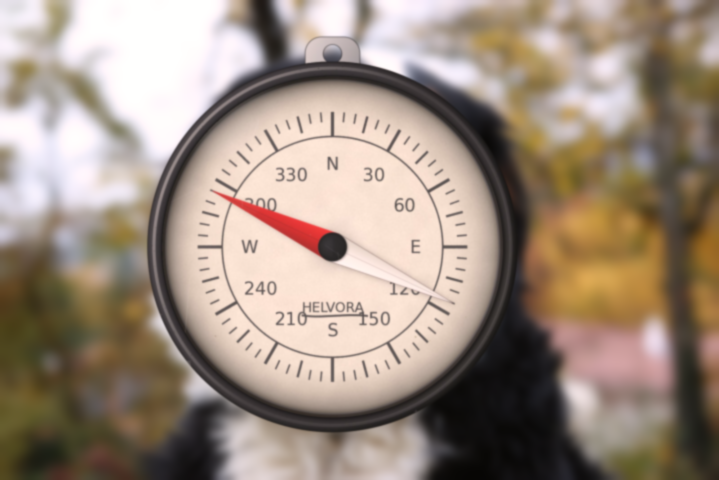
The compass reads 295 °
